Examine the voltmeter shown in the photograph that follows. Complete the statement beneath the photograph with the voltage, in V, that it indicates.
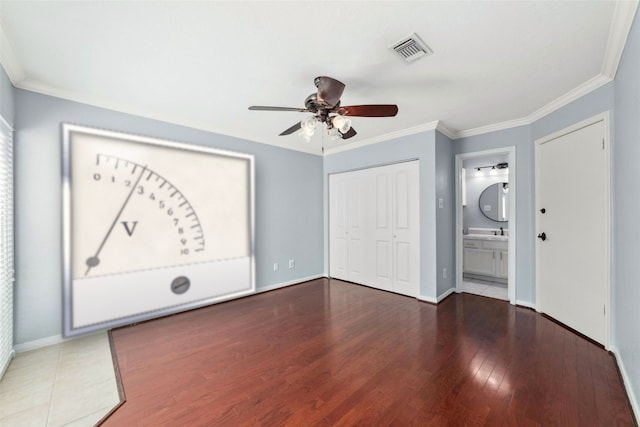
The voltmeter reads 2.5 V
